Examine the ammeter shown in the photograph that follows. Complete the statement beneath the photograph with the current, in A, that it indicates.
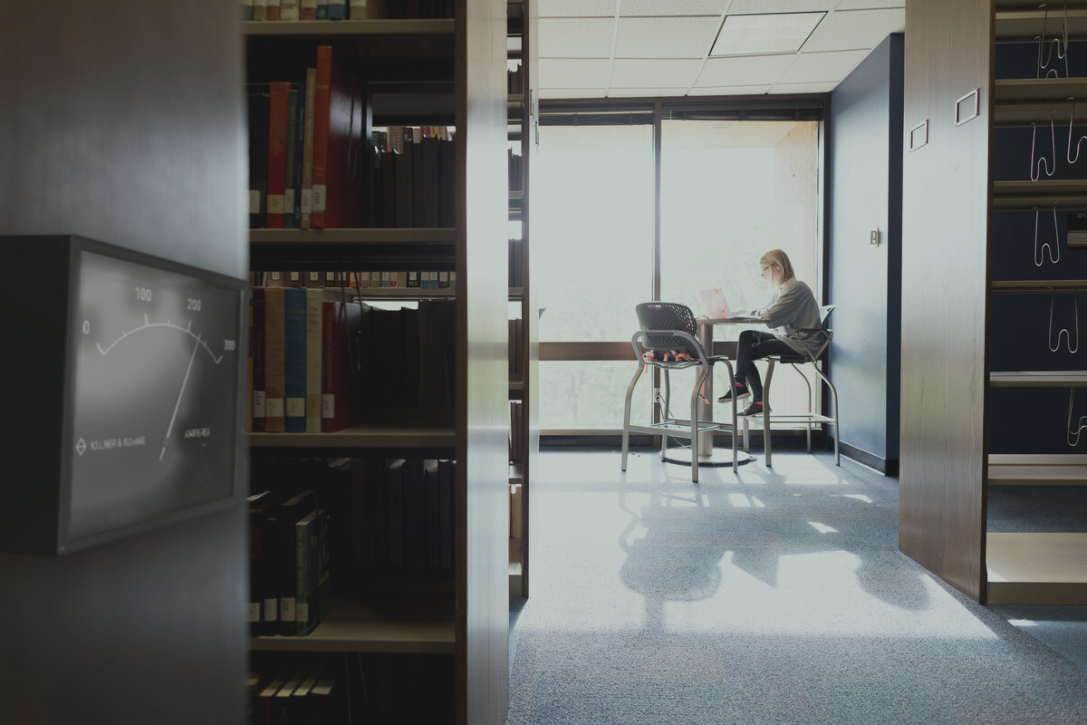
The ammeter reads 225 A
